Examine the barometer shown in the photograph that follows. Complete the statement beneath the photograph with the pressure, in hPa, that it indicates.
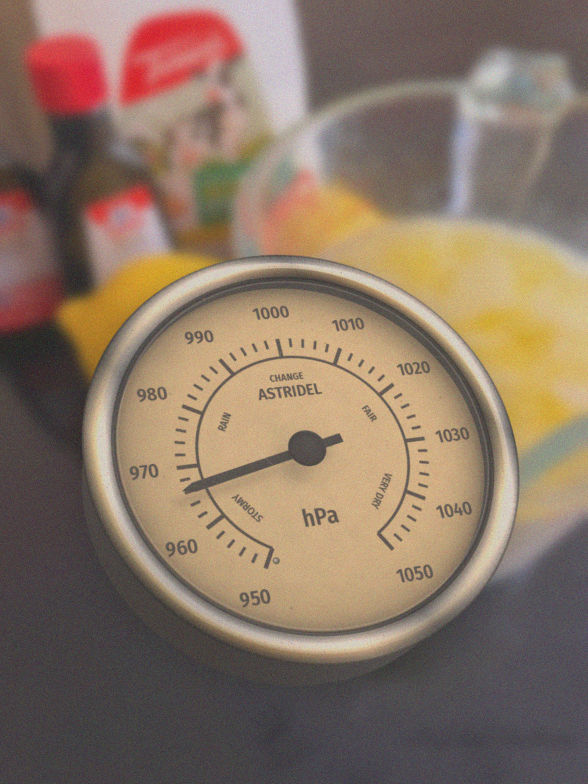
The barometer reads 966 hPa
